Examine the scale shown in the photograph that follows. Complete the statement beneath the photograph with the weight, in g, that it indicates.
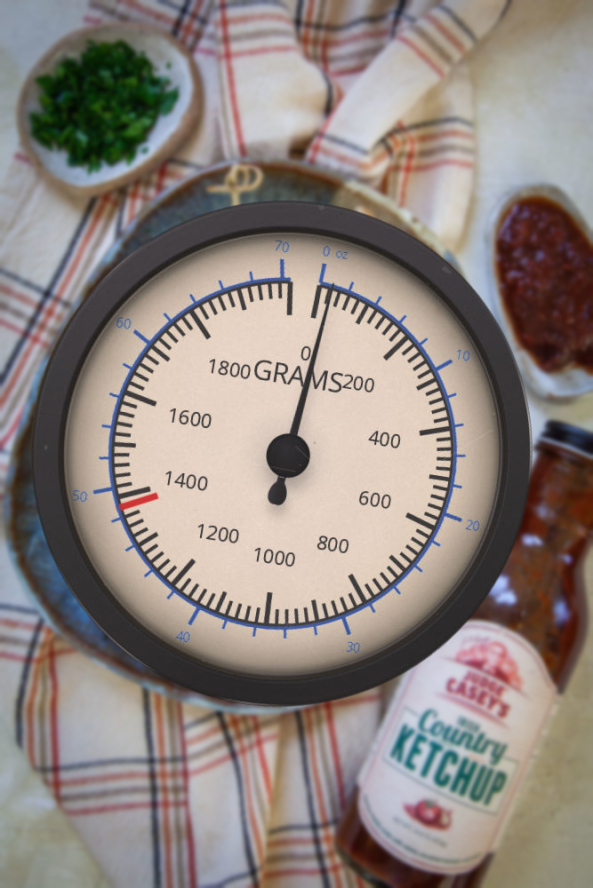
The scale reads 20 g
